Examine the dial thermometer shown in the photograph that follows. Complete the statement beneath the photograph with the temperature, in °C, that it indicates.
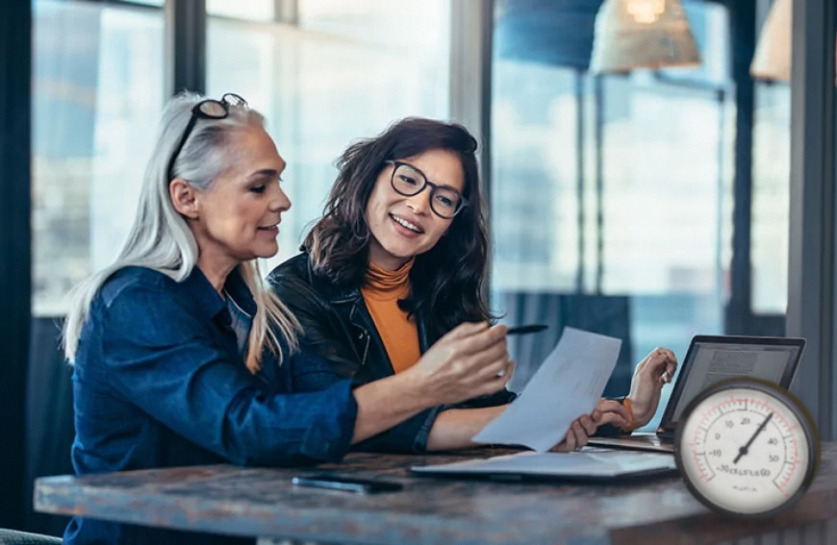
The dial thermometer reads 30 °C
